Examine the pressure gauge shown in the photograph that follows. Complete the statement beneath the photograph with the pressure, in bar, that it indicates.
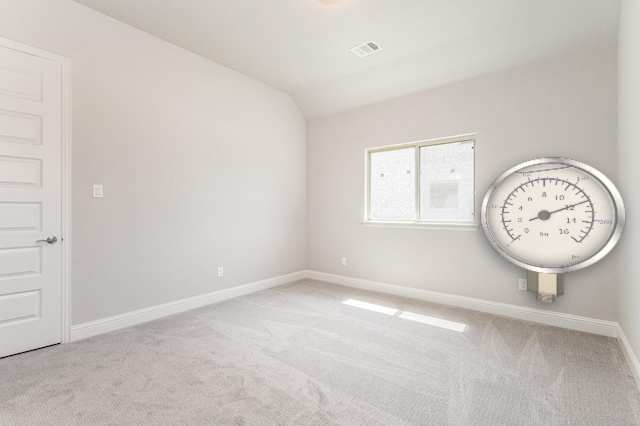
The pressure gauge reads 12 bar
